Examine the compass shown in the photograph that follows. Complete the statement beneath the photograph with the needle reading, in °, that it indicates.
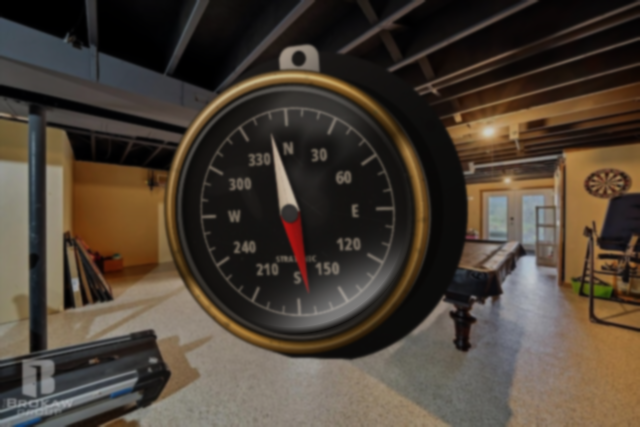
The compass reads 170 °
